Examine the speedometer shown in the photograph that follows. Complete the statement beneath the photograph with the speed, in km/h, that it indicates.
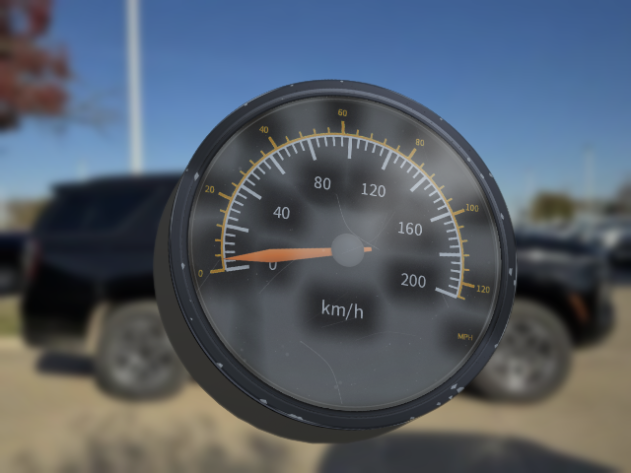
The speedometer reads 4 km/h
